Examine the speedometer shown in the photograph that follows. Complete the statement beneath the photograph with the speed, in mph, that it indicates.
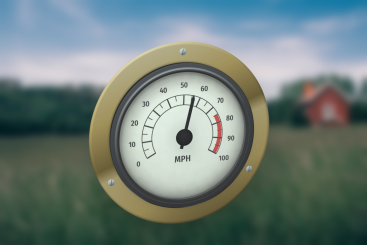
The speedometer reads 55 mph
